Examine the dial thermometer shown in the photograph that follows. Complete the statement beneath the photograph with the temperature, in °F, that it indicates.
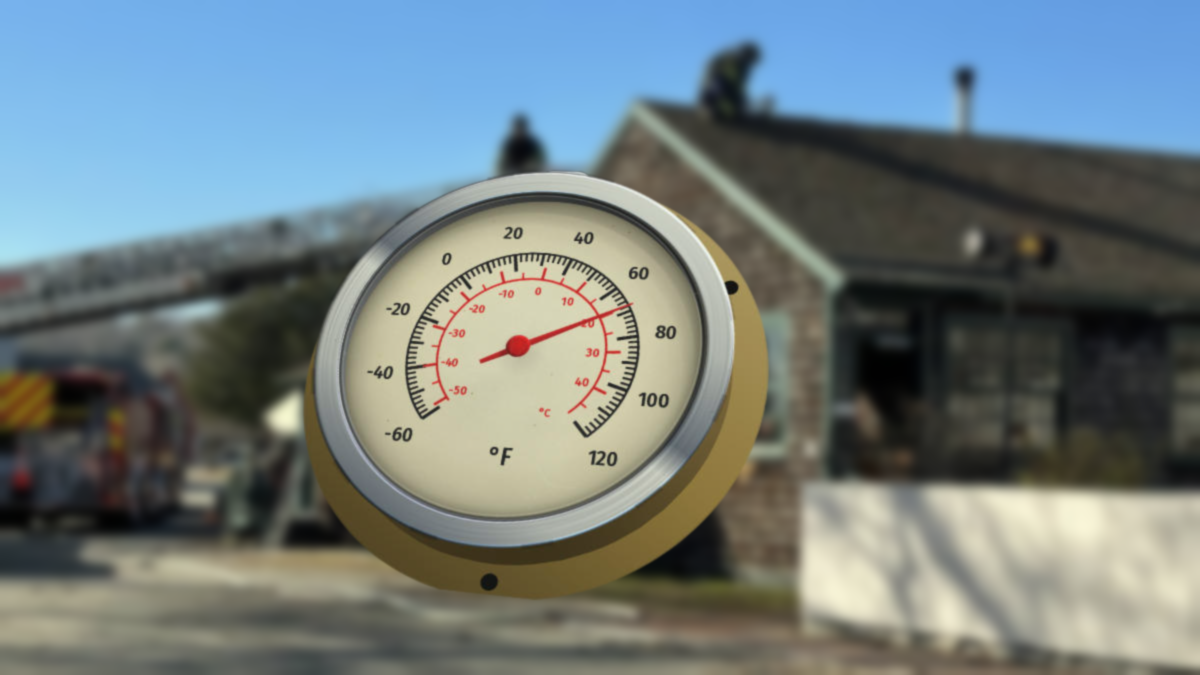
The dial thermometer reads 70 °F
